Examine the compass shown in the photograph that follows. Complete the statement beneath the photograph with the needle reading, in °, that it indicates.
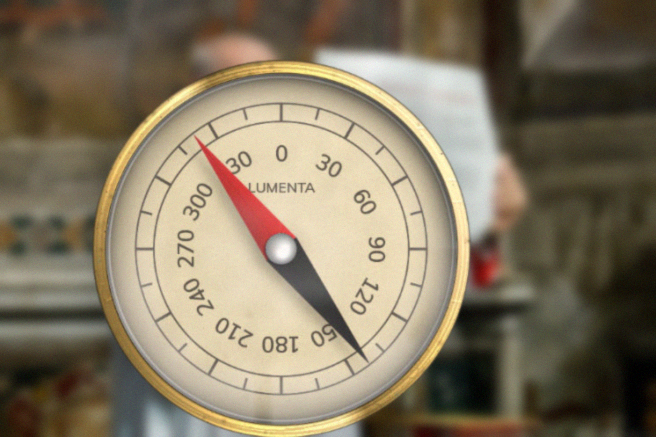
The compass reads 322.5 °
